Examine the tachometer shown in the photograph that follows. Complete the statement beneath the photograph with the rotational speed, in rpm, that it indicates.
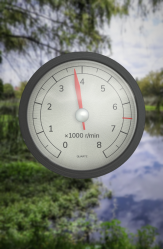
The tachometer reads 3750 rpm
